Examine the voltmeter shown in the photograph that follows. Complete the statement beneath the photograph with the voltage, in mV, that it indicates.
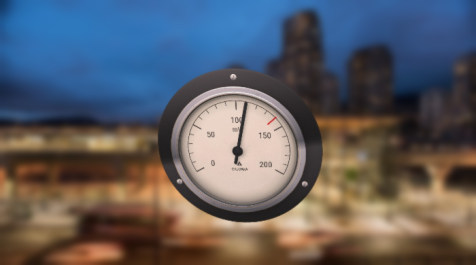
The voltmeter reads 110 mV
